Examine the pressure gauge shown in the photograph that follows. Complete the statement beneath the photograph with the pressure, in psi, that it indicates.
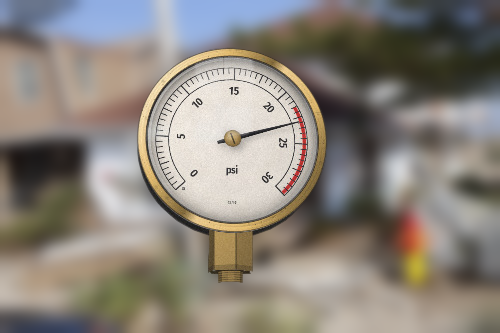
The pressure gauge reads 23 psi
